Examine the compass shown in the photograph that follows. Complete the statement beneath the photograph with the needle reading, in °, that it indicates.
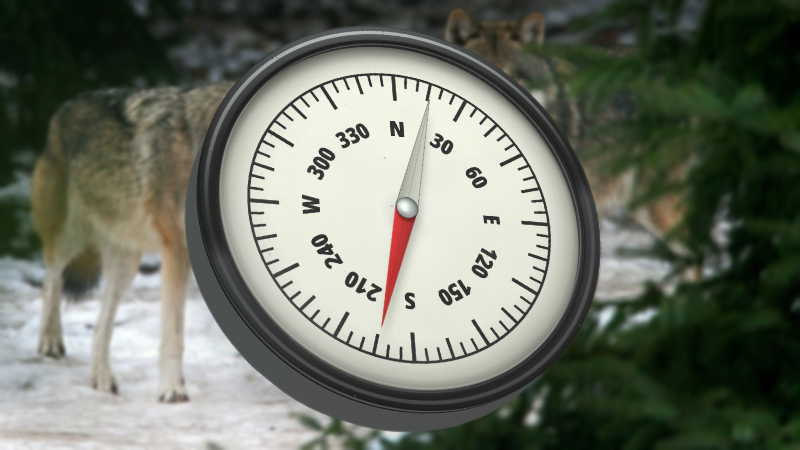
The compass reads 195 °
